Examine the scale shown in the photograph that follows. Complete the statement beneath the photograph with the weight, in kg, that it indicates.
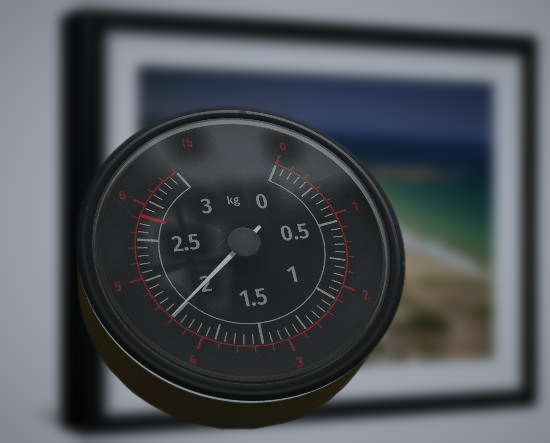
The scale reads 2 kg
